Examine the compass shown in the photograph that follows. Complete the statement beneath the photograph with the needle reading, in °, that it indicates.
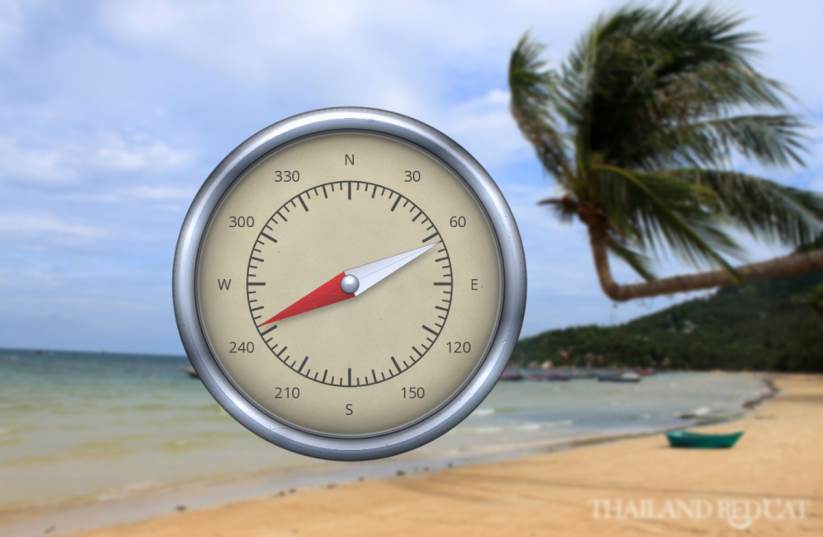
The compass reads 245 °
